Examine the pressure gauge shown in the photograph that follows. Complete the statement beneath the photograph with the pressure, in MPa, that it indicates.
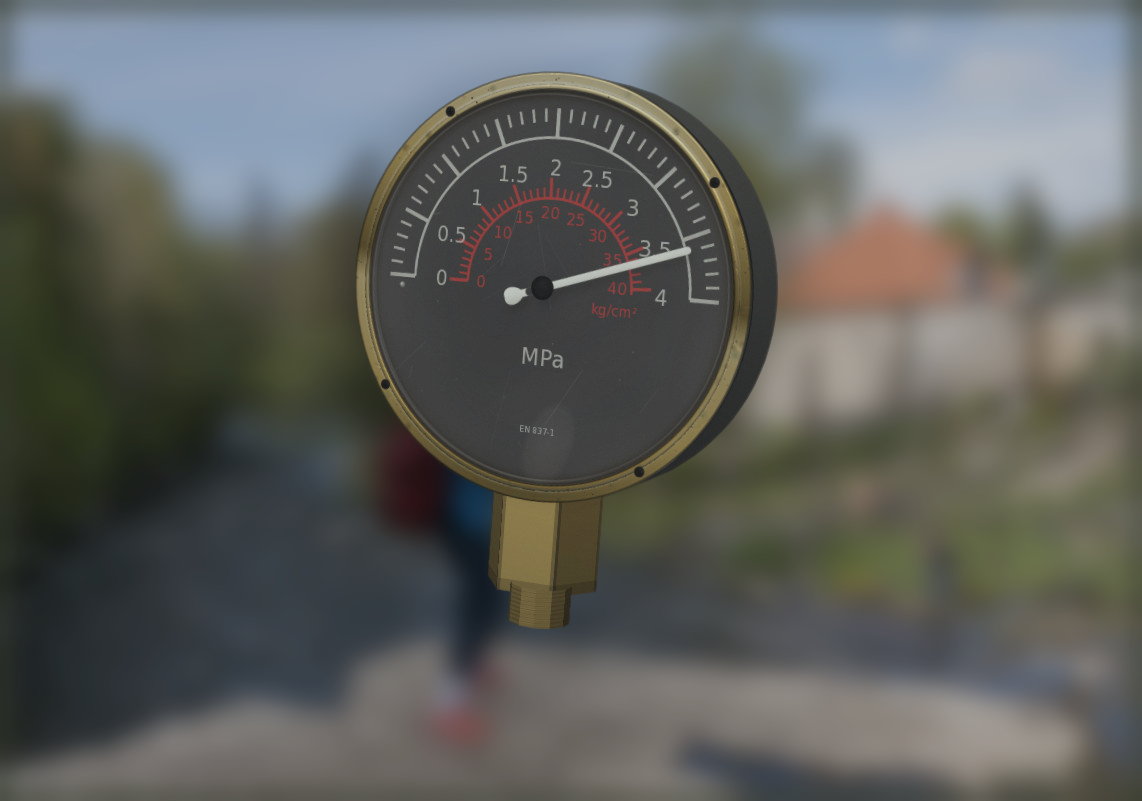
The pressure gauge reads 3.6 MPa
